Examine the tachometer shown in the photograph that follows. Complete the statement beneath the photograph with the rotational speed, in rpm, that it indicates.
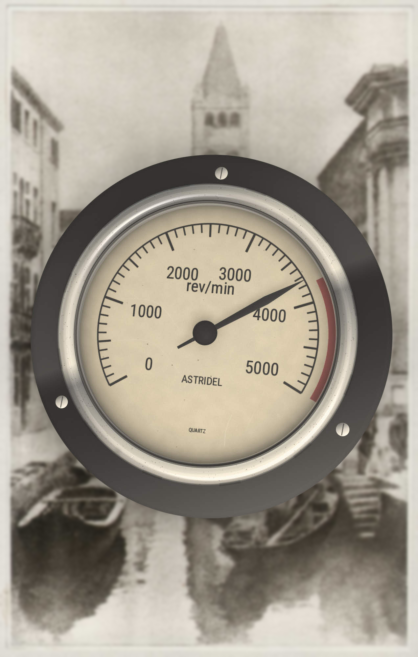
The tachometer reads 3750 rpm
